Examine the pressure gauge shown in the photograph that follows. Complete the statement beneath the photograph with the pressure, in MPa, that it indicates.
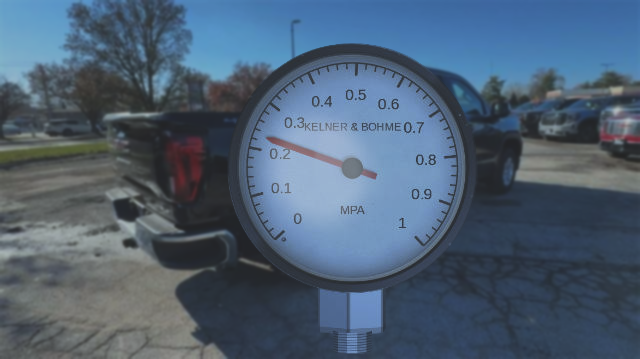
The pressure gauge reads 0.23 MPa
